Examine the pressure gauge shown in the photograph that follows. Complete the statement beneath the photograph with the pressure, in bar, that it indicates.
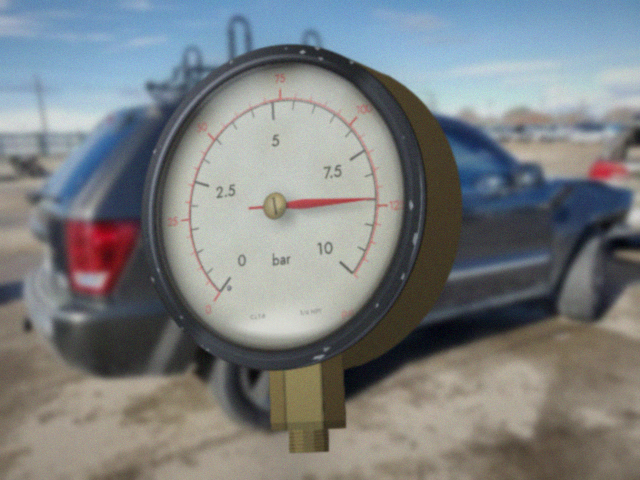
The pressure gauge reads 8.5 bar
